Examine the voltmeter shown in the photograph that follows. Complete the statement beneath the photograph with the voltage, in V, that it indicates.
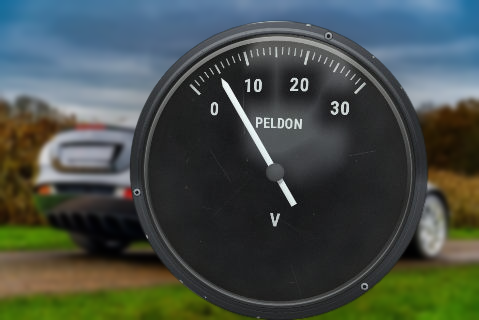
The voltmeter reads 5 V
